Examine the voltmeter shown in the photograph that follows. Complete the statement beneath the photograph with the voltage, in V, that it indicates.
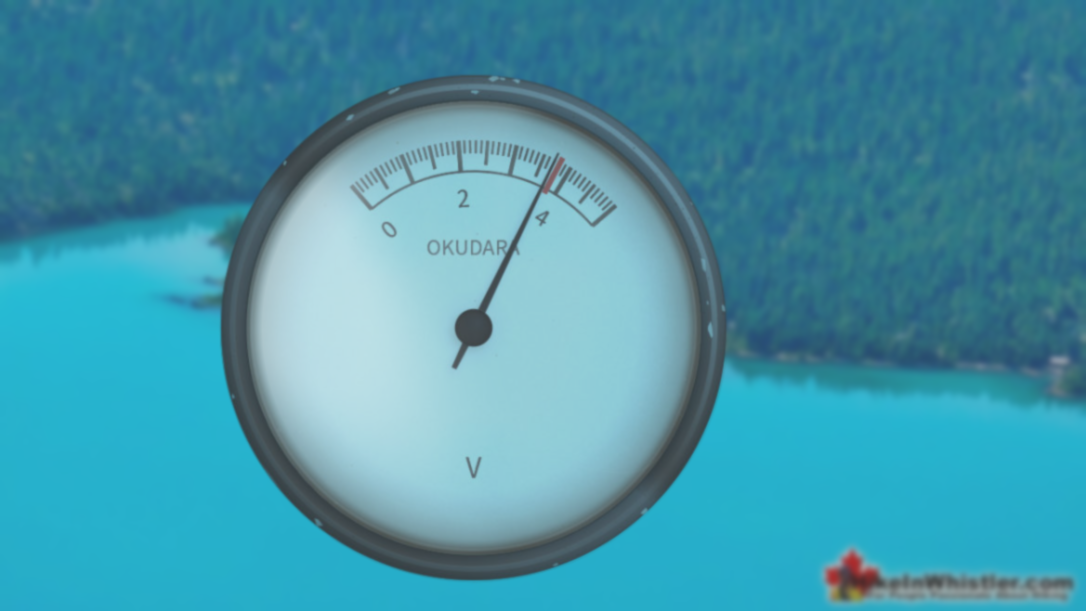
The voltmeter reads 3.7 V
